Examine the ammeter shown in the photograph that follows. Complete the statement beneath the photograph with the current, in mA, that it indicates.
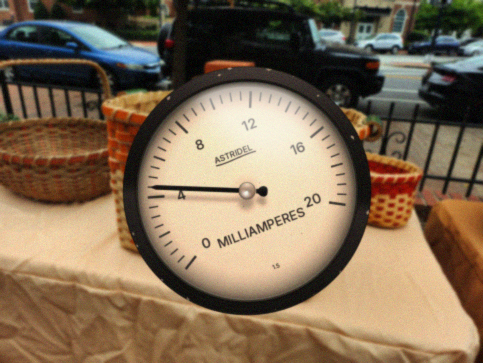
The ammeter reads 4.5 mA
